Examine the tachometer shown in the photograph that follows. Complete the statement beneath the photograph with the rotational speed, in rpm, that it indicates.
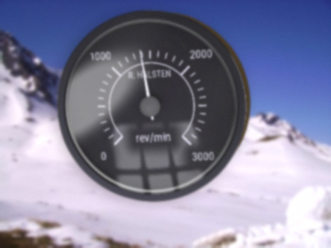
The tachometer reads 1400 rpm
